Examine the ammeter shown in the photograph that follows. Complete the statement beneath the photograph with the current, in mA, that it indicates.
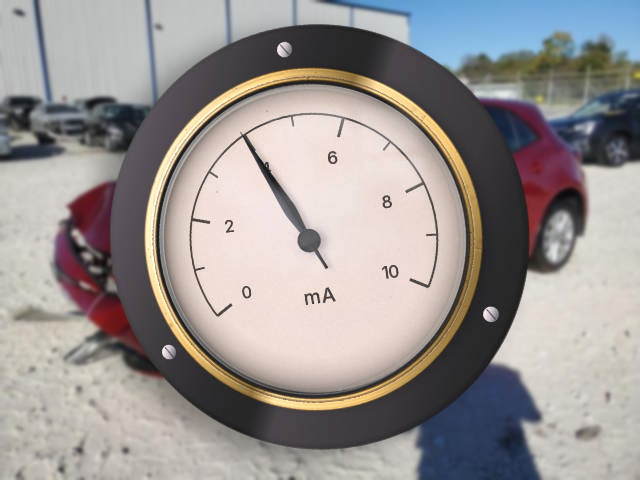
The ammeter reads 4 mA
